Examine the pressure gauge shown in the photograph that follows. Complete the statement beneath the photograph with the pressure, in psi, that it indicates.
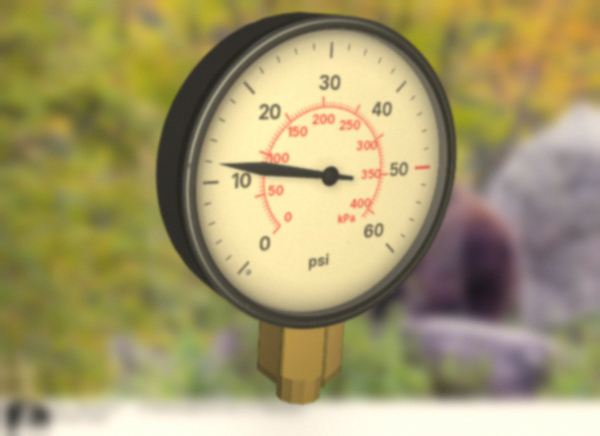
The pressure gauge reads 12 psi
